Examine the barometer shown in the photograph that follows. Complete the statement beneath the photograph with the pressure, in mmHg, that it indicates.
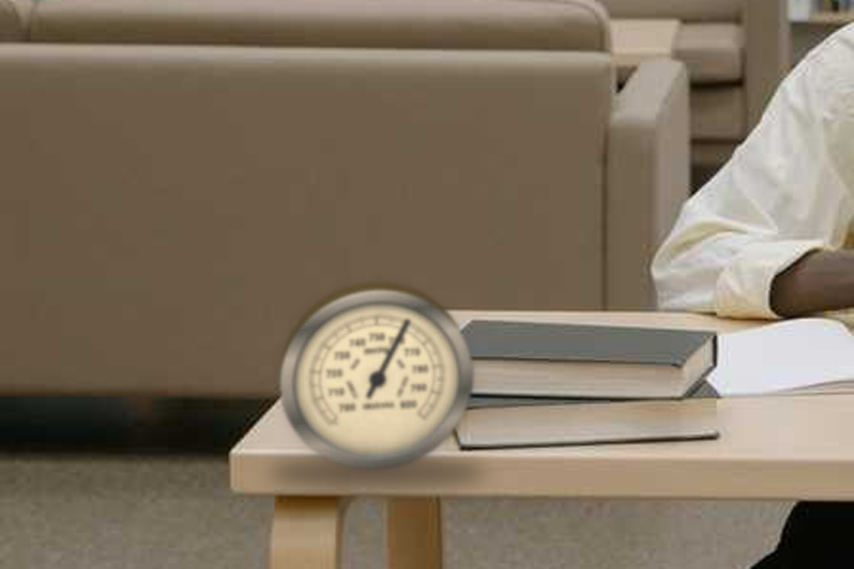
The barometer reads 760 mmHg
